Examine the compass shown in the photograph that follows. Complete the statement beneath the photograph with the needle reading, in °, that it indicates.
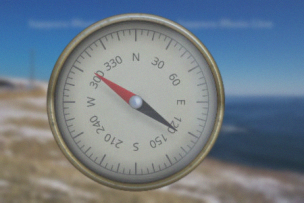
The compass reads 305 °
